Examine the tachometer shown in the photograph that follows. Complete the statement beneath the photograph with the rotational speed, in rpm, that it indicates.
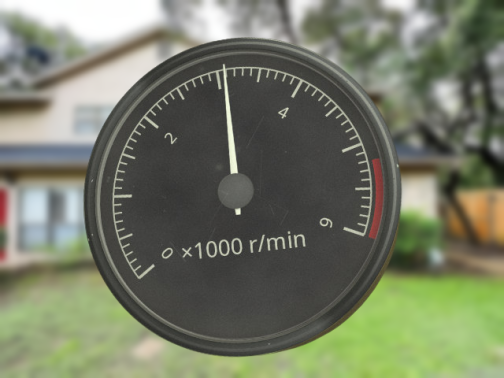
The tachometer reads 3100 rpm
